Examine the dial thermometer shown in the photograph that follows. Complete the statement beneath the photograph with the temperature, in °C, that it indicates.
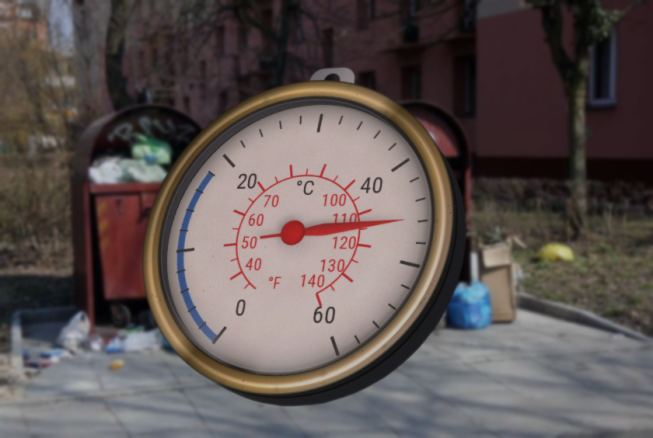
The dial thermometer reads 46 °C
